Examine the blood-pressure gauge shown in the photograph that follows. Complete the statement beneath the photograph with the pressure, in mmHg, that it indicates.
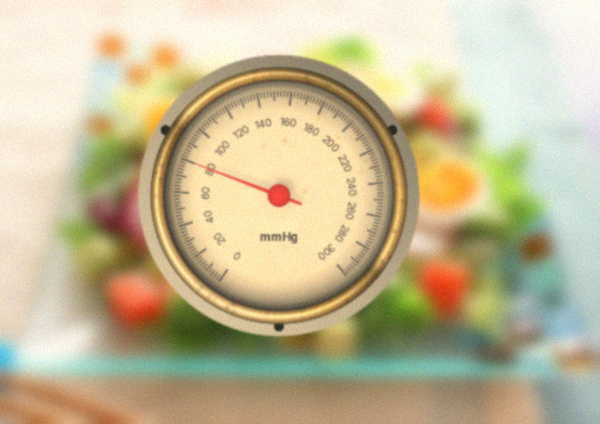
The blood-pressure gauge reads 80 mmHg
